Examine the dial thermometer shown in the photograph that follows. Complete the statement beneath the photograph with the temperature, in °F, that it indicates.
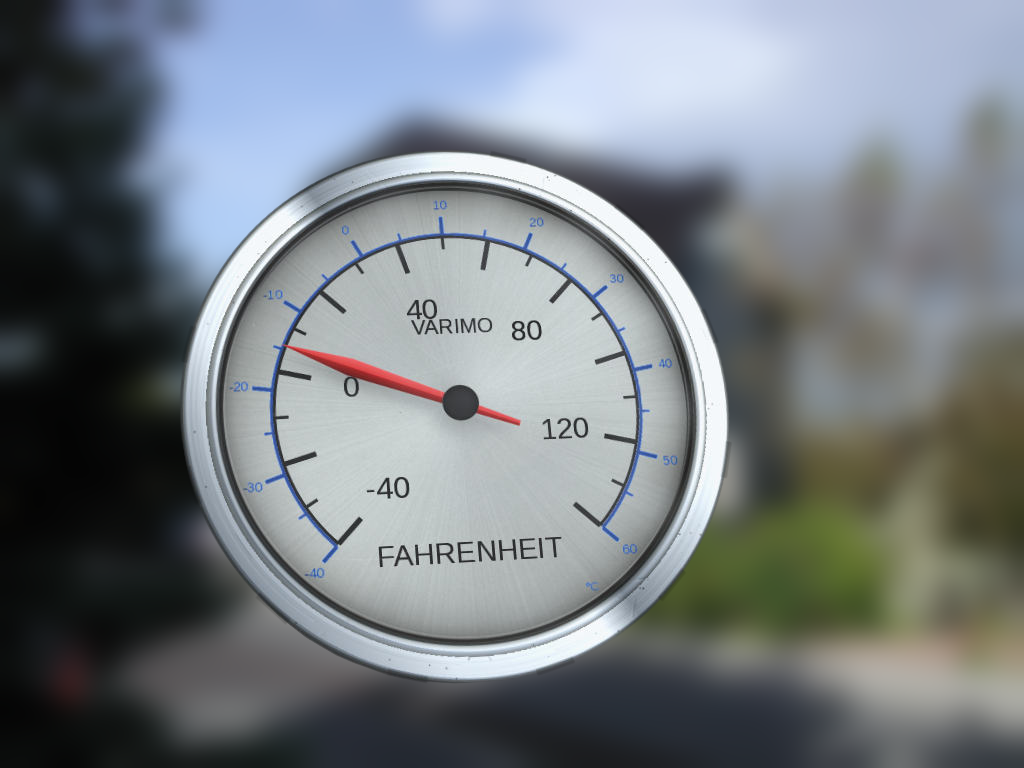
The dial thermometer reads 5 °F
